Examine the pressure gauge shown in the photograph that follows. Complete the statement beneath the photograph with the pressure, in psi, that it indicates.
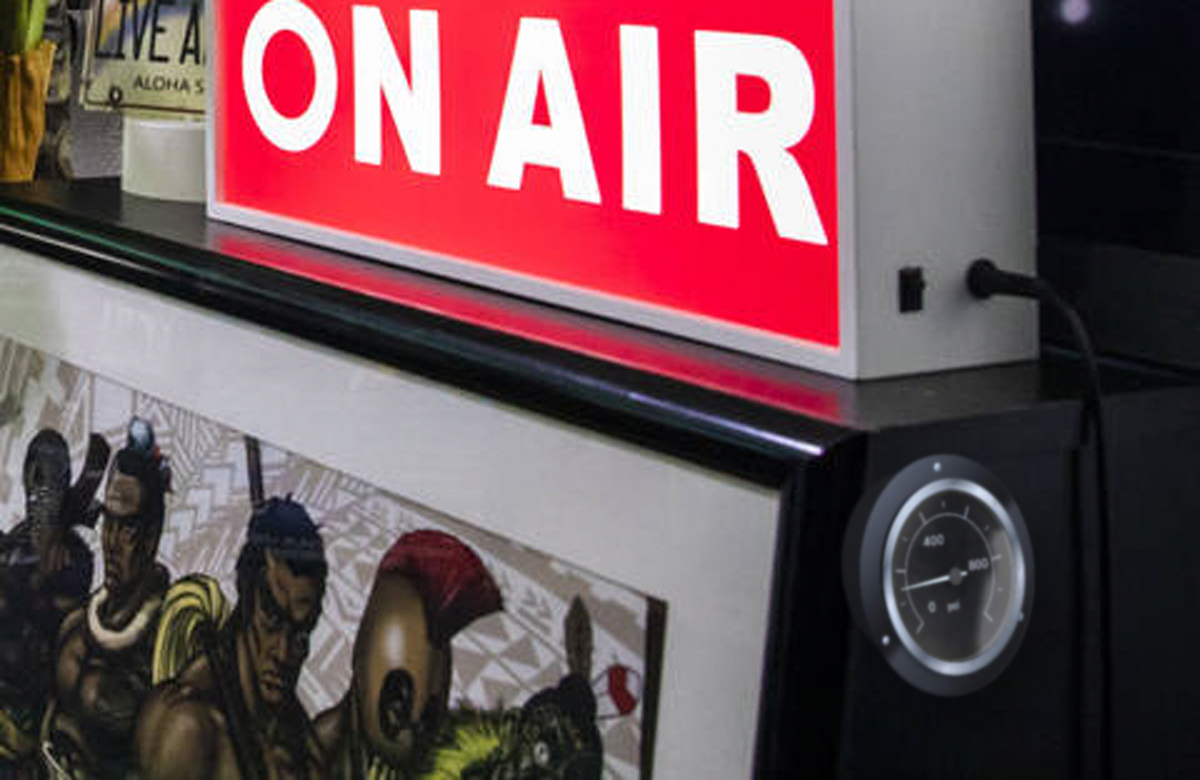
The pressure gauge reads 150 psi
